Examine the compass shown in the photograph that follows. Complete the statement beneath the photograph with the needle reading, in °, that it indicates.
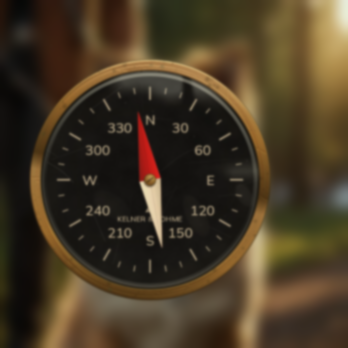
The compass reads 350 °
